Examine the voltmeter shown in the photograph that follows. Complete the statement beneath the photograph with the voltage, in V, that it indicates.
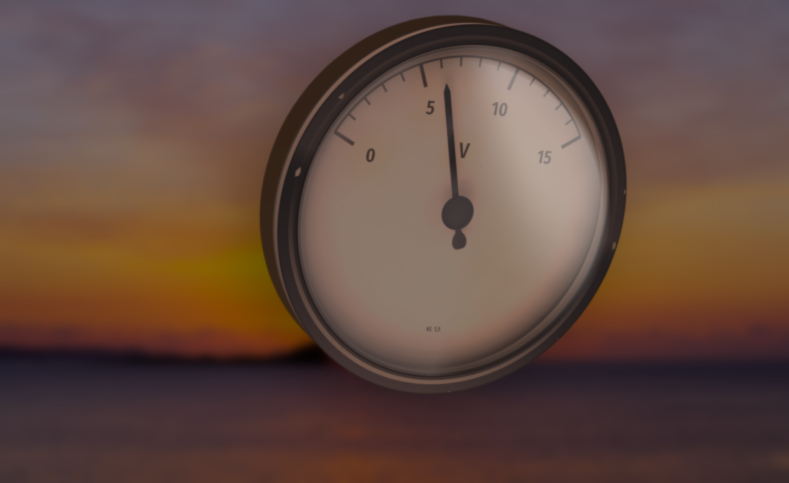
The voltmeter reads 6 V
